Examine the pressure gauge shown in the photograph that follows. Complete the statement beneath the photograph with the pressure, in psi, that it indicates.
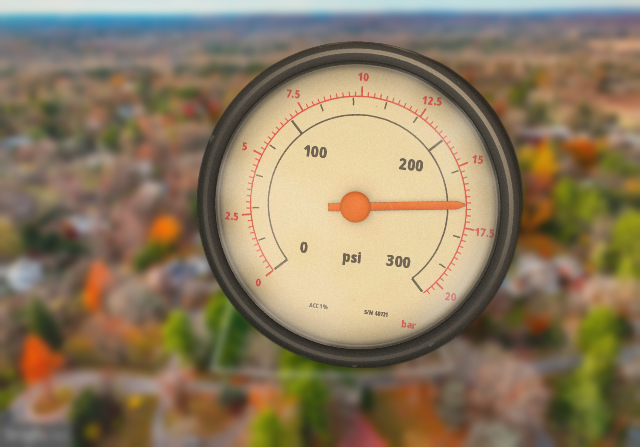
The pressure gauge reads 240 psi
